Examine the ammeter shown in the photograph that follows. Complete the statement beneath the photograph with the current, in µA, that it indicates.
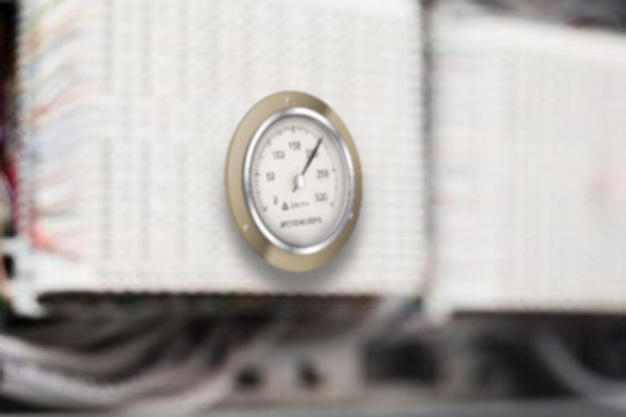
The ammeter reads 200 µA
